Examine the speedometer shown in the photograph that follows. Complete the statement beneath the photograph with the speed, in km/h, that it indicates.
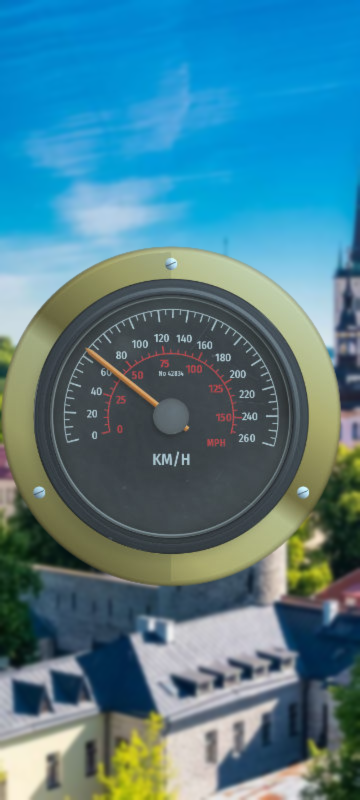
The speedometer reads 65 km/h
